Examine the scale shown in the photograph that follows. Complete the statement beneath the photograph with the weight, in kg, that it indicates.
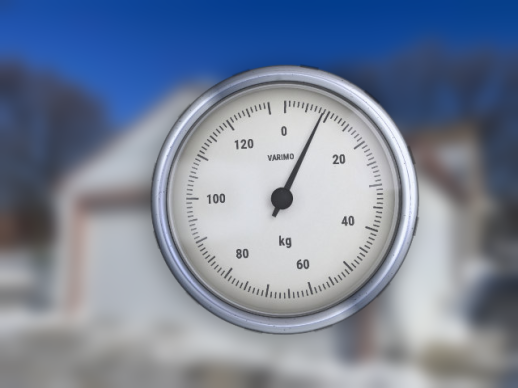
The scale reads 9 kg
